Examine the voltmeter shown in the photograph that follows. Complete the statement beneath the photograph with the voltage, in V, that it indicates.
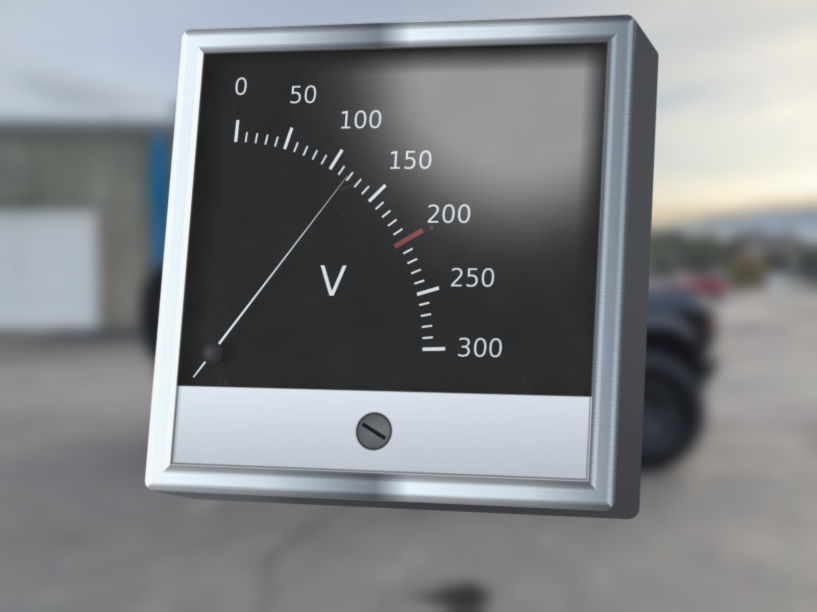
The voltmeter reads 120 V
